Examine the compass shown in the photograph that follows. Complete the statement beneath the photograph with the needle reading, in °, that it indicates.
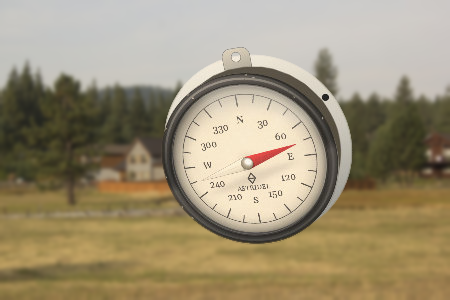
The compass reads 75 °
